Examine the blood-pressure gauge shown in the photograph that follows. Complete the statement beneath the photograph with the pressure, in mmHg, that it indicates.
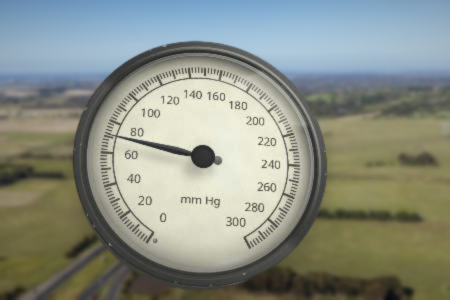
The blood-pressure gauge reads 70 mmHg
